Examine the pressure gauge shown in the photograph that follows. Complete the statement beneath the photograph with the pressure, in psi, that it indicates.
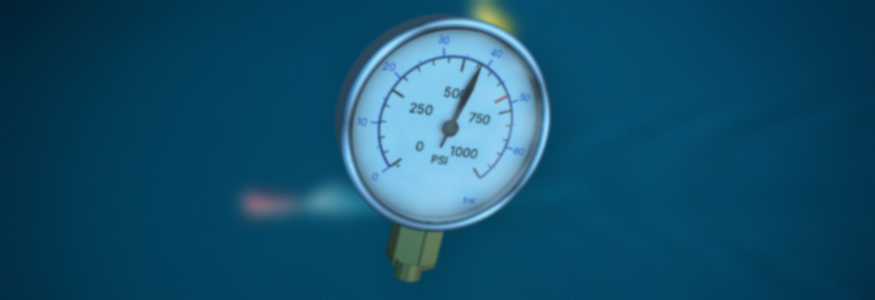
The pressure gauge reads 550 psi
